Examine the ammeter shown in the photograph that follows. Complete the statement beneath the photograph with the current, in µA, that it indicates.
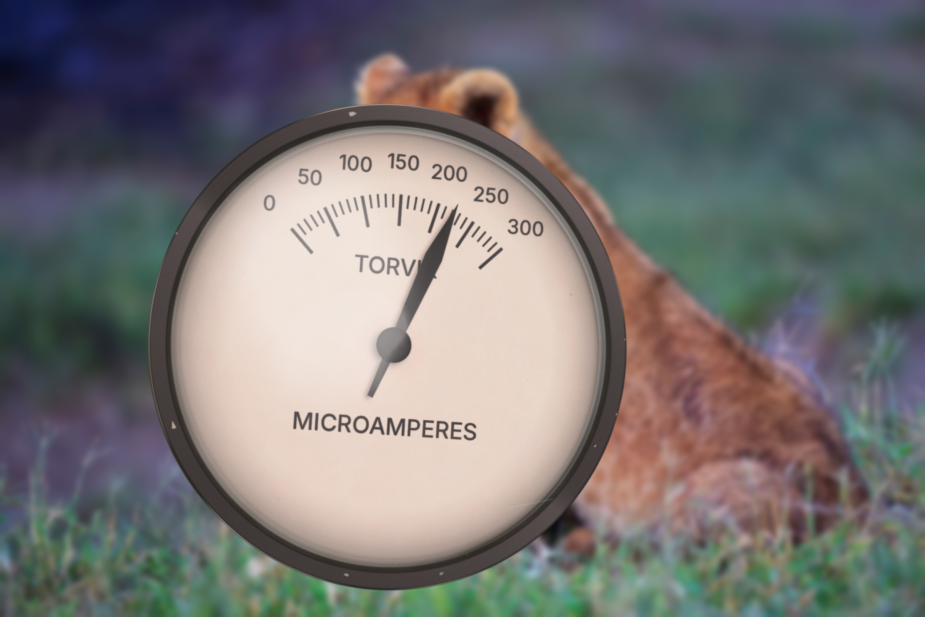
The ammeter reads 220 µA
